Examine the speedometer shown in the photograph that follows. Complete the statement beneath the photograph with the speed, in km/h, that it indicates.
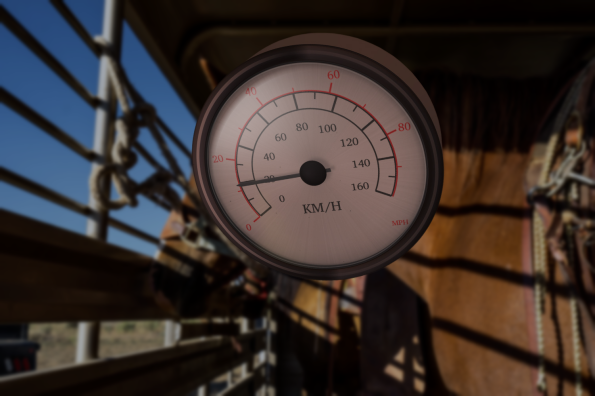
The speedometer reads 20 km/h
